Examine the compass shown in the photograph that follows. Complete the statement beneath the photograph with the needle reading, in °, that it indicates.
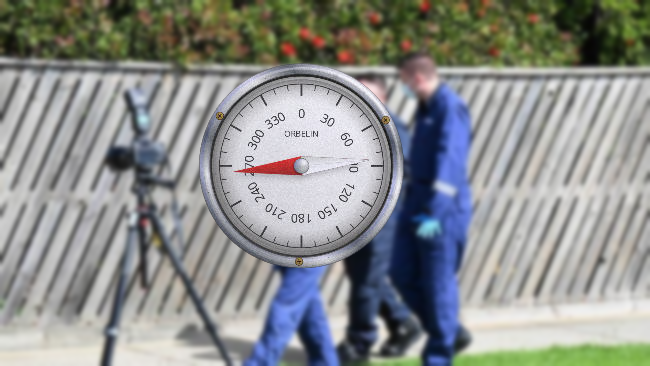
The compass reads 265 °
